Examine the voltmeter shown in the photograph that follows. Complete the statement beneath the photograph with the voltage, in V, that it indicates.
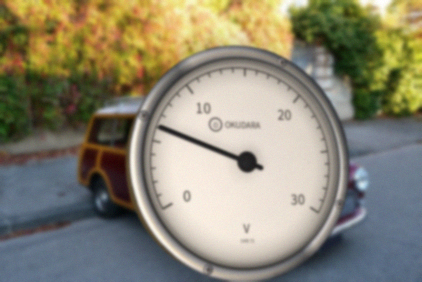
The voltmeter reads 6 V
